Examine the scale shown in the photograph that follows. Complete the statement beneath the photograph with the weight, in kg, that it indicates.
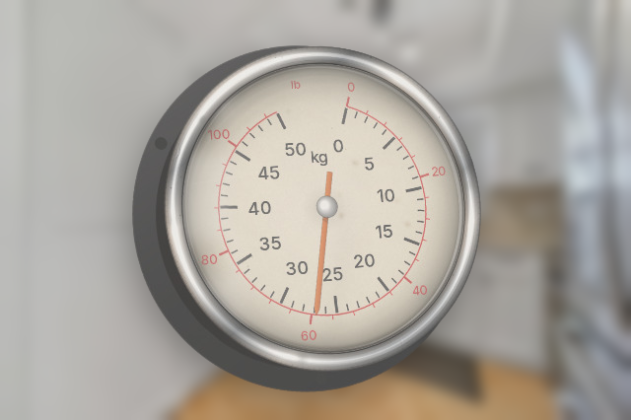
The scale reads 27 kg
